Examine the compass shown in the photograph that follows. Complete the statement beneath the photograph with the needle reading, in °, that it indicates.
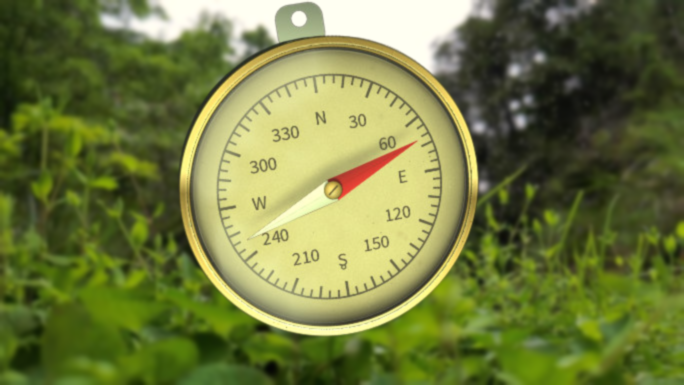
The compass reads 70 °
